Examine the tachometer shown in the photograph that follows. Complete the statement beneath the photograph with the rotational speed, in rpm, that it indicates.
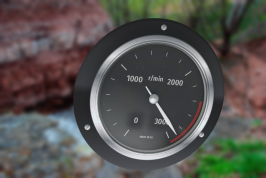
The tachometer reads 2900 rpm
